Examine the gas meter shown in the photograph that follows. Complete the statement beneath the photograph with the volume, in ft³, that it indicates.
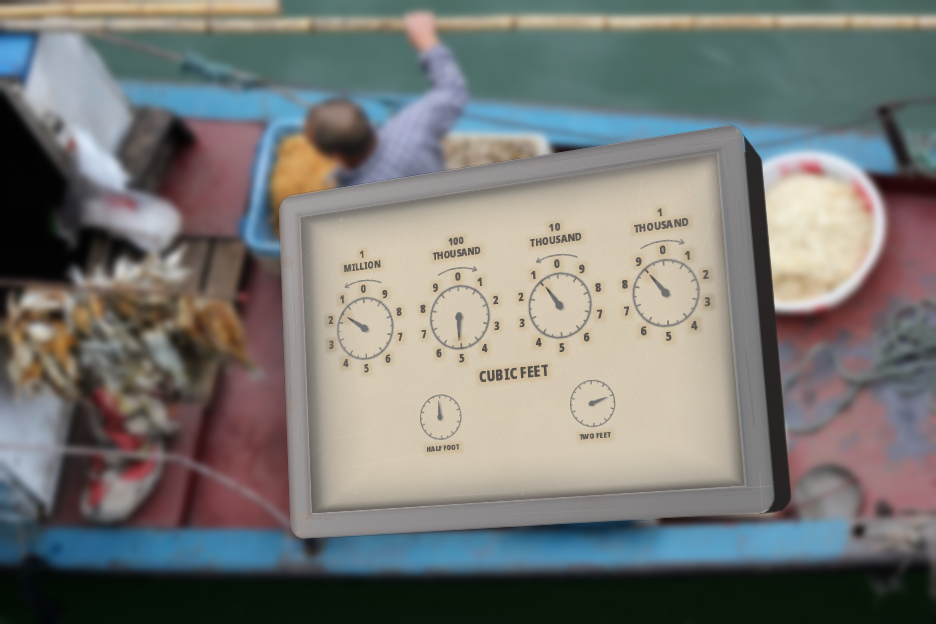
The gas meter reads 150900 ft³
